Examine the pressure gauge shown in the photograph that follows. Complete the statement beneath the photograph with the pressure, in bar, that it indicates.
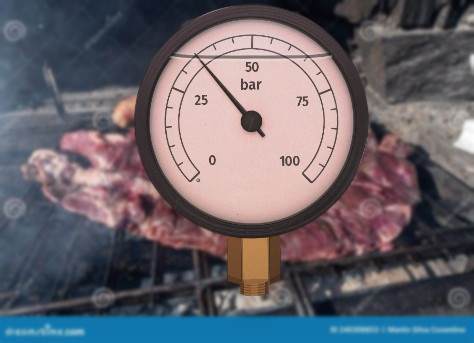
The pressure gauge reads 35 bar
